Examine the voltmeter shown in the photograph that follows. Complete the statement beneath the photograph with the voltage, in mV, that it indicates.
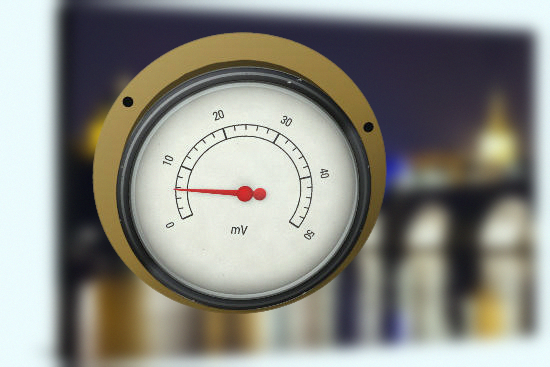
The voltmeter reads 6 mV
